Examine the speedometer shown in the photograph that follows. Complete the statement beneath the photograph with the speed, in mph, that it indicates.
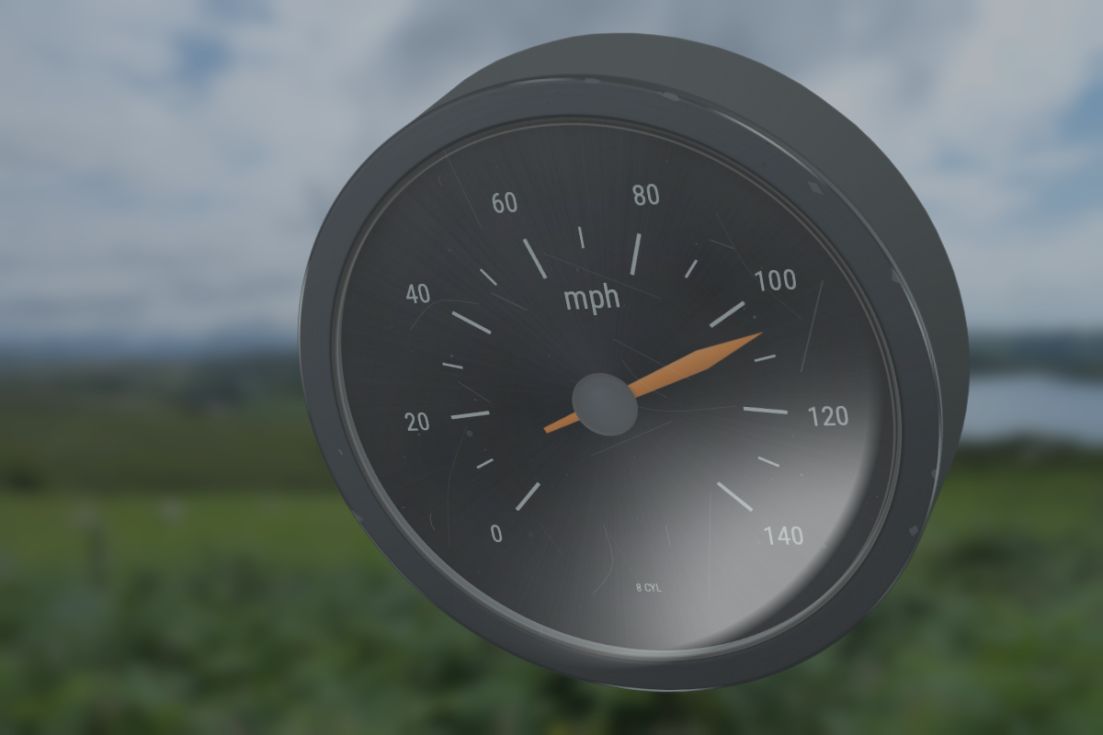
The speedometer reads 105 mph
